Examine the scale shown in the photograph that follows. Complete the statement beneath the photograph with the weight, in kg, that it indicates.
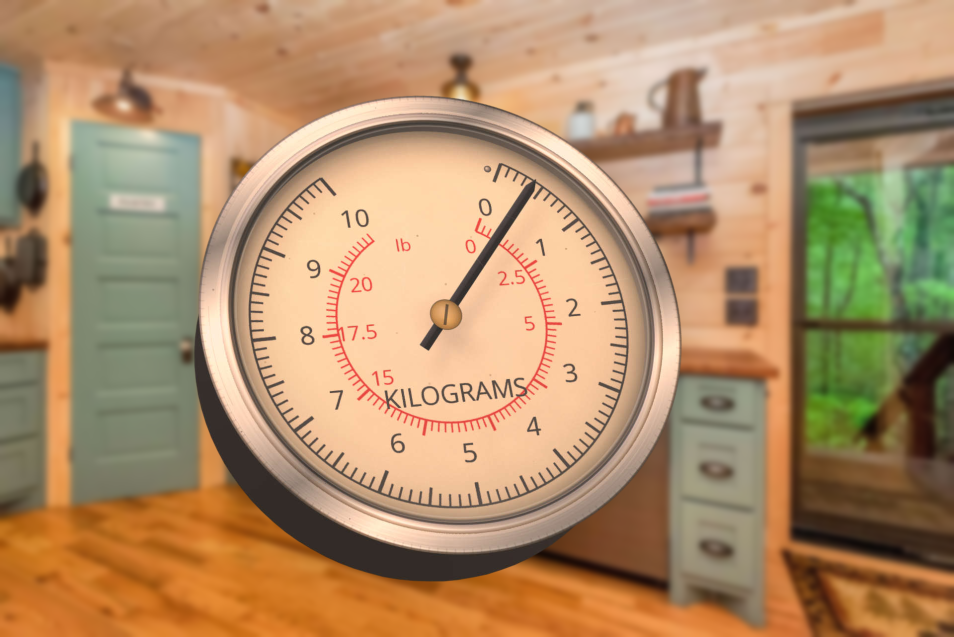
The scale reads 0.4 kg
